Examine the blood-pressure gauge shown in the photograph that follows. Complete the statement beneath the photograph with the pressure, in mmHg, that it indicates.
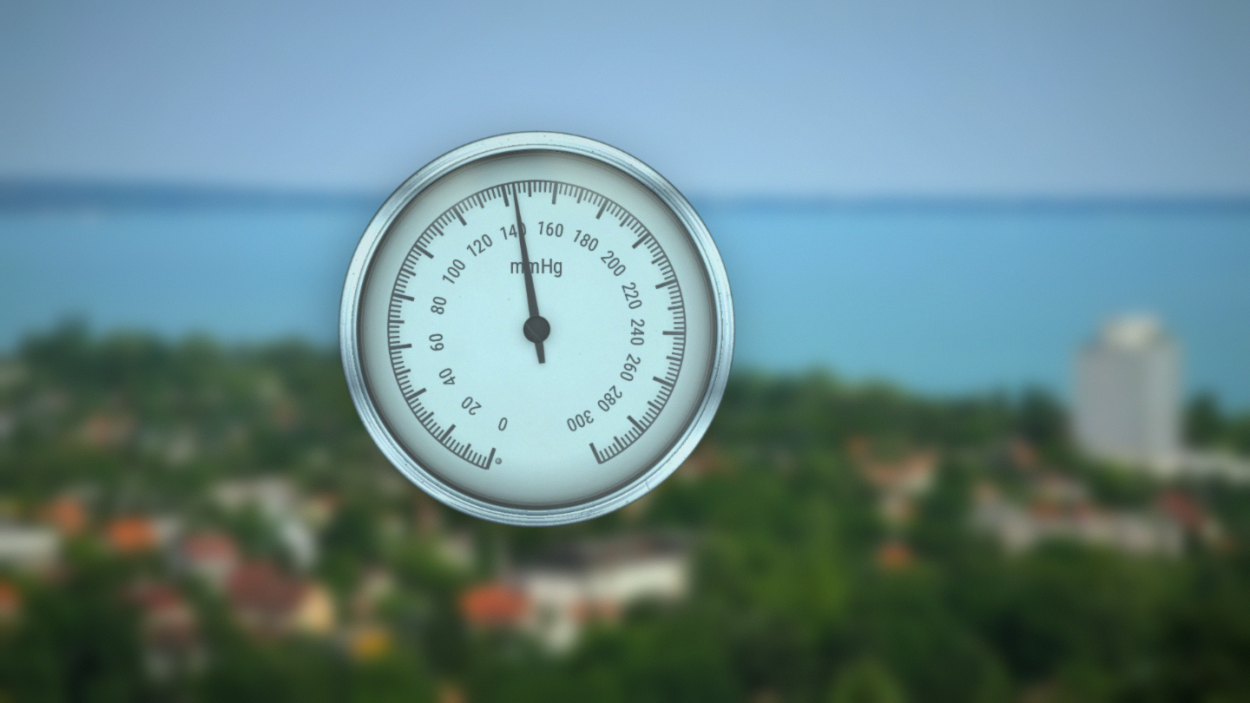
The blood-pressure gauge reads 144 mmHg
